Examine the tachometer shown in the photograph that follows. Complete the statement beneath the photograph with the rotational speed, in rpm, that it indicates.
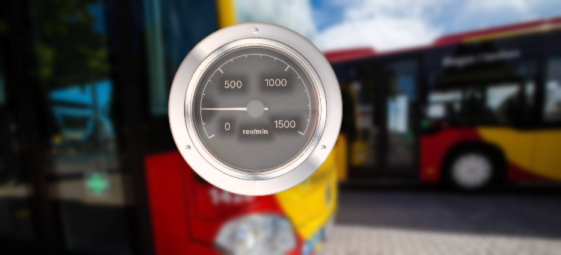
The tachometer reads 200 rpm
